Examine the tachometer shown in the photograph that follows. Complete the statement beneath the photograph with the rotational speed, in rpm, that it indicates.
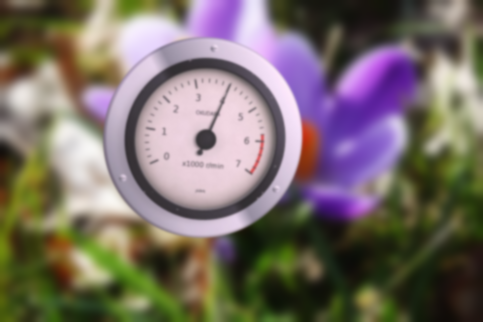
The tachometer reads 4000 rpm
